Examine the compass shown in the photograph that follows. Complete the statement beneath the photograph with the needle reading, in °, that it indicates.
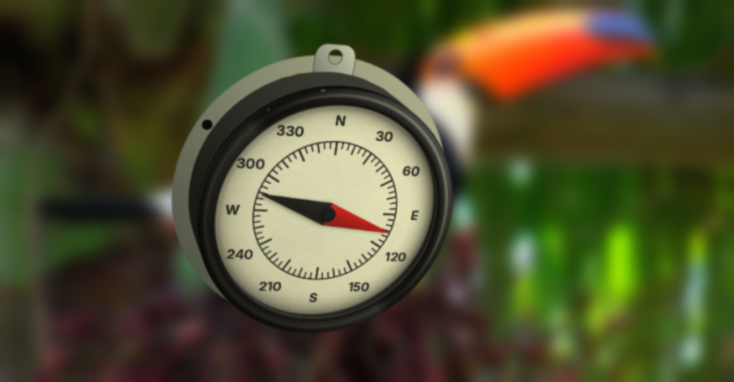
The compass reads 105 °
